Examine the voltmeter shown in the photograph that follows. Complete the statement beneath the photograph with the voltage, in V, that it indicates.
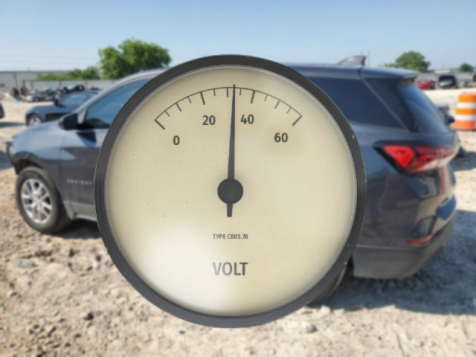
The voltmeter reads 32.5 V
